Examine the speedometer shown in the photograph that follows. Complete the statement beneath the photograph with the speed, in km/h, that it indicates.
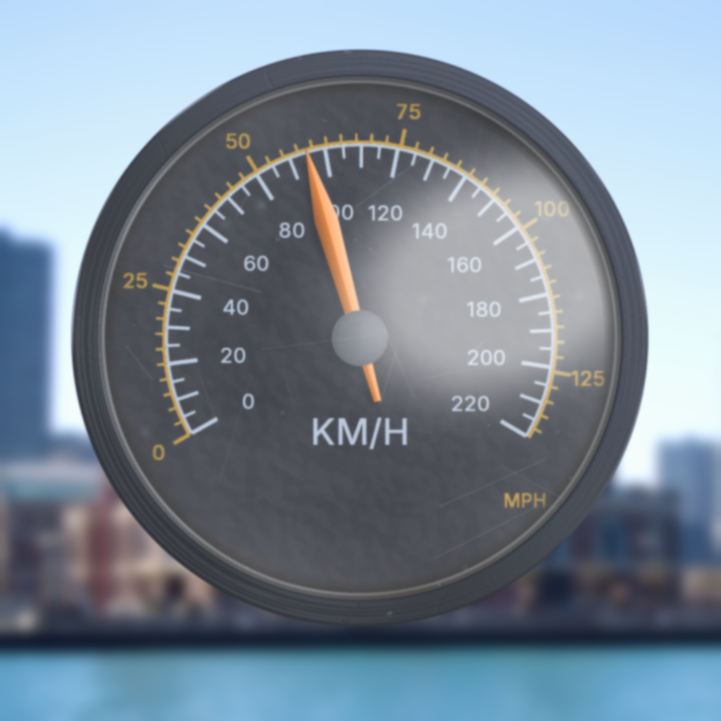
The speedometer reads 95 km/h
